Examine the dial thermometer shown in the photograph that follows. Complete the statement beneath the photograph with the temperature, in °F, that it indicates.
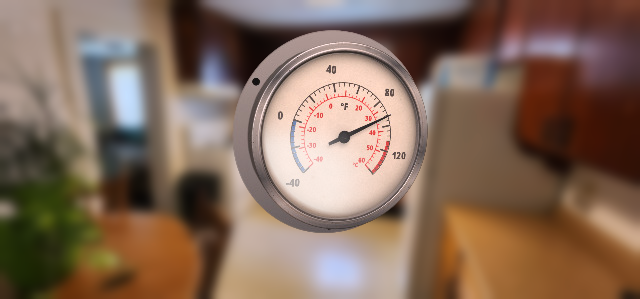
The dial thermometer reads 92 °F
